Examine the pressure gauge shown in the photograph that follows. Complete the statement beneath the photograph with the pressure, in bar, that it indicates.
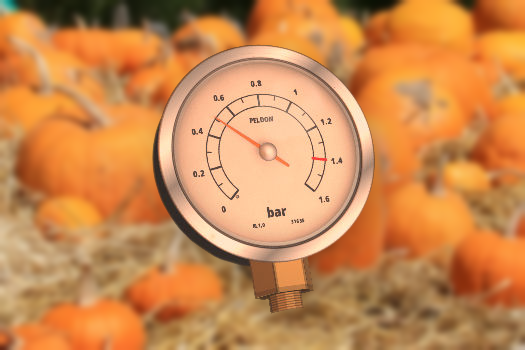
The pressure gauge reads 0.5 bar
